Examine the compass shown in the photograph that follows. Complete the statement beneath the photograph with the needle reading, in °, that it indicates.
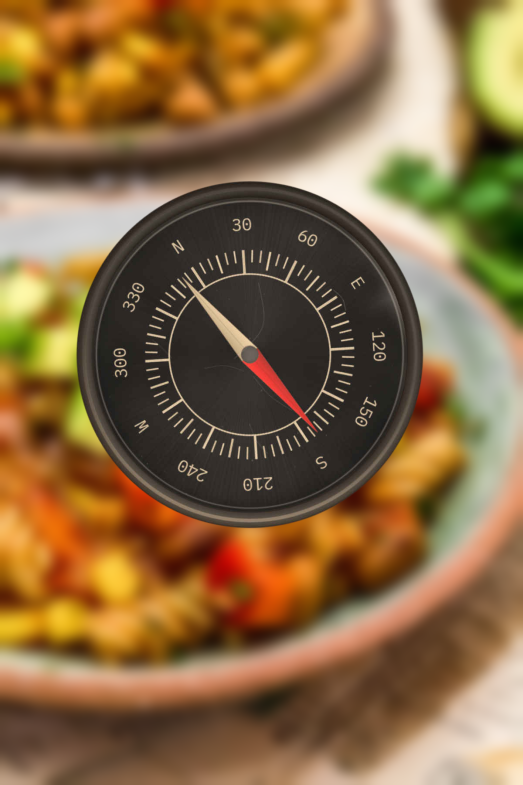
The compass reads 172.5 °
